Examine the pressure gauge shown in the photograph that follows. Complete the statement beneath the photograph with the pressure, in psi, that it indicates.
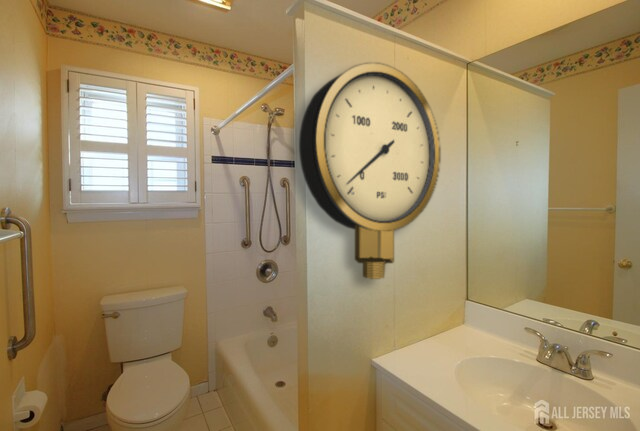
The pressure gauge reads 100 psi
